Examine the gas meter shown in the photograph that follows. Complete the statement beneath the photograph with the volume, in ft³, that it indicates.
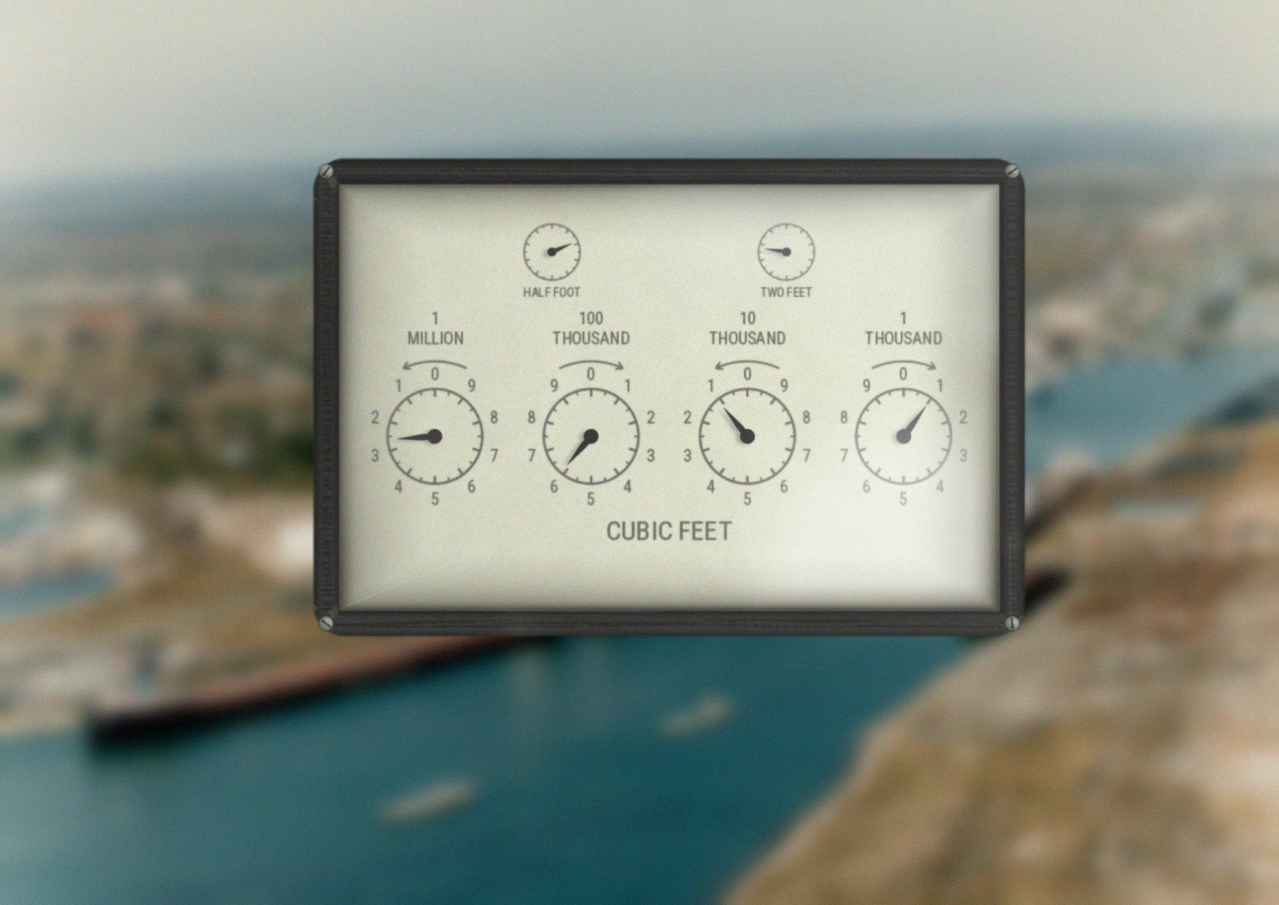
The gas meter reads 261100 ft³
